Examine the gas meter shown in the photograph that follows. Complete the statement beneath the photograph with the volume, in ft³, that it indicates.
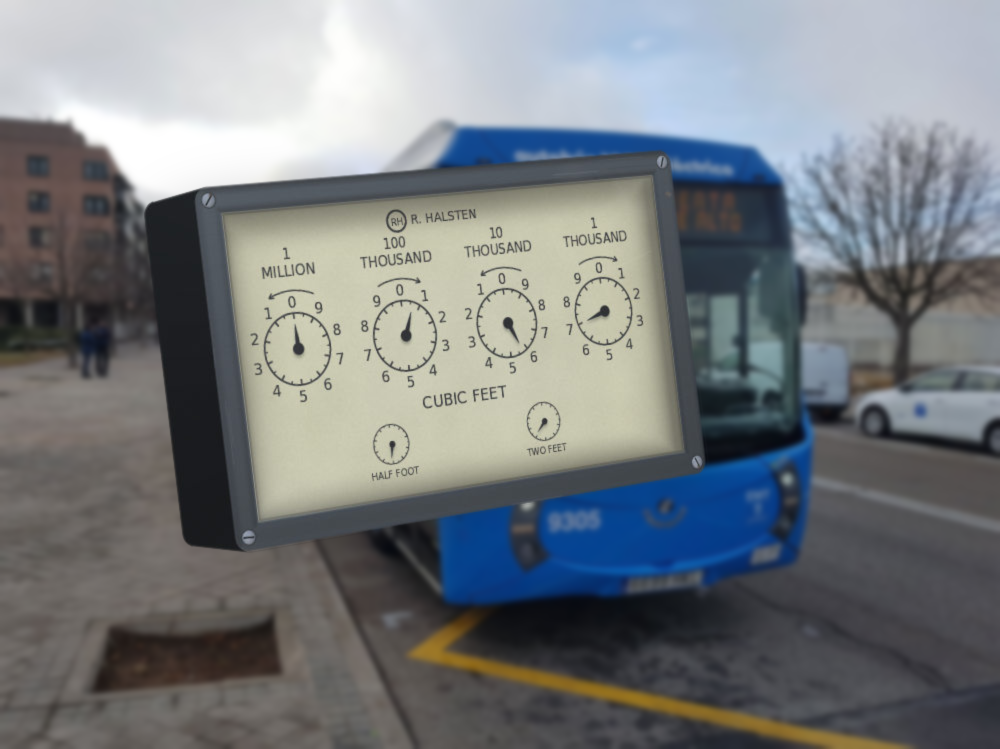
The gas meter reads 5700 ft³
